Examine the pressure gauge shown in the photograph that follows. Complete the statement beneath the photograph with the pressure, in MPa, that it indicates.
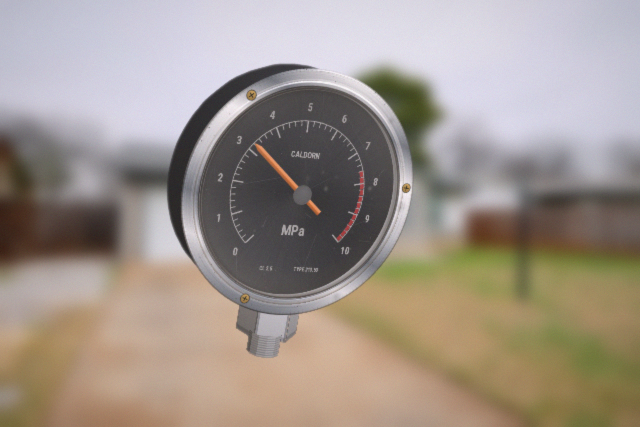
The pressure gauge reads 3.2 MPa
